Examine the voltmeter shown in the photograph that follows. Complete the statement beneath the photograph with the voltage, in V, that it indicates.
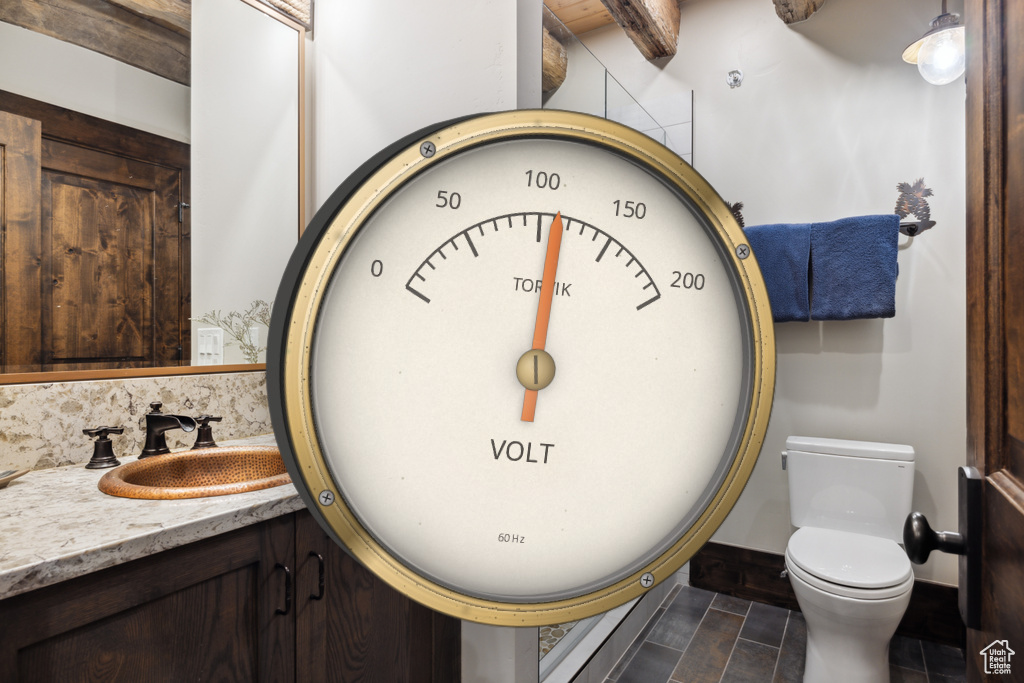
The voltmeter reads 110 V
